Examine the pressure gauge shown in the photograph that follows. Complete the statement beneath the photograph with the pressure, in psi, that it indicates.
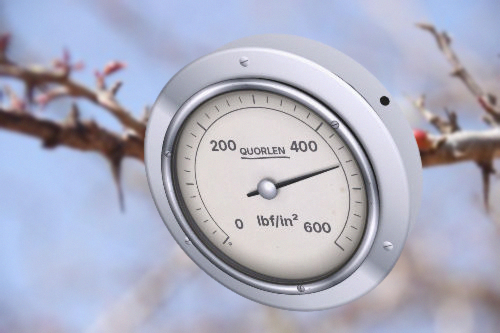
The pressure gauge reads 460 psi
